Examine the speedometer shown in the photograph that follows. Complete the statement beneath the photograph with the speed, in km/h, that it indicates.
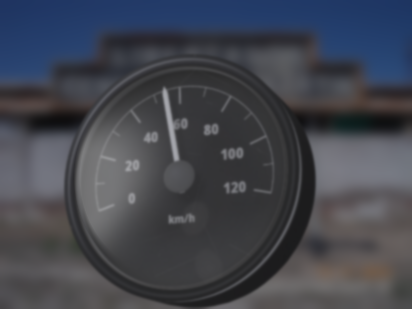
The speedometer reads 55 km/h
